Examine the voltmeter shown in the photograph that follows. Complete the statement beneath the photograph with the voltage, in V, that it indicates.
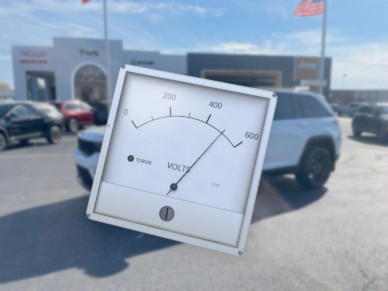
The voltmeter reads 500 V
